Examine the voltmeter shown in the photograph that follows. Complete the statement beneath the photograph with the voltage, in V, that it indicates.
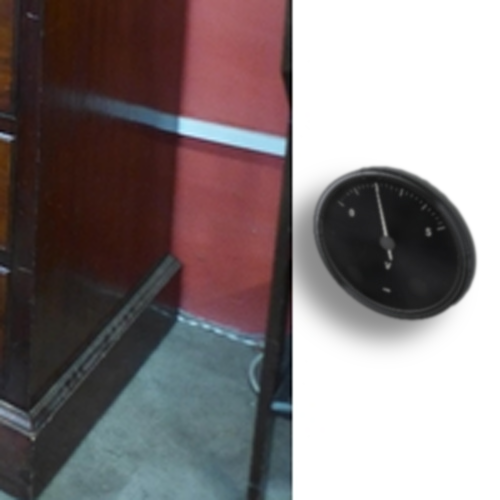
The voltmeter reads 2 V
